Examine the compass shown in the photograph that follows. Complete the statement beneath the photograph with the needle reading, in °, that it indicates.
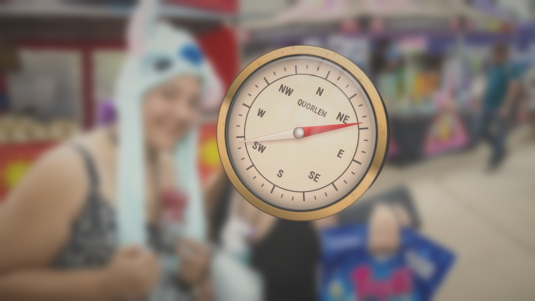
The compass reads 55 °
